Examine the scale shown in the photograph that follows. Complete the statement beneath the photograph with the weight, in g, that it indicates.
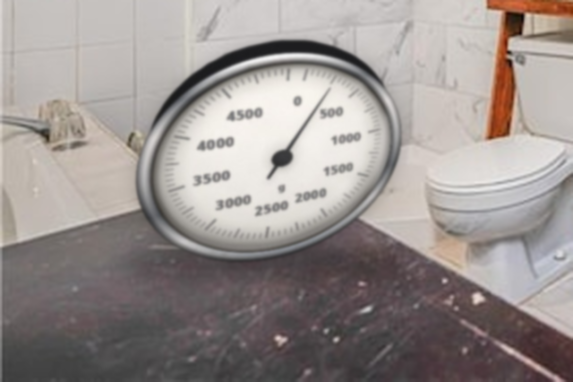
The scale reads 250 g
